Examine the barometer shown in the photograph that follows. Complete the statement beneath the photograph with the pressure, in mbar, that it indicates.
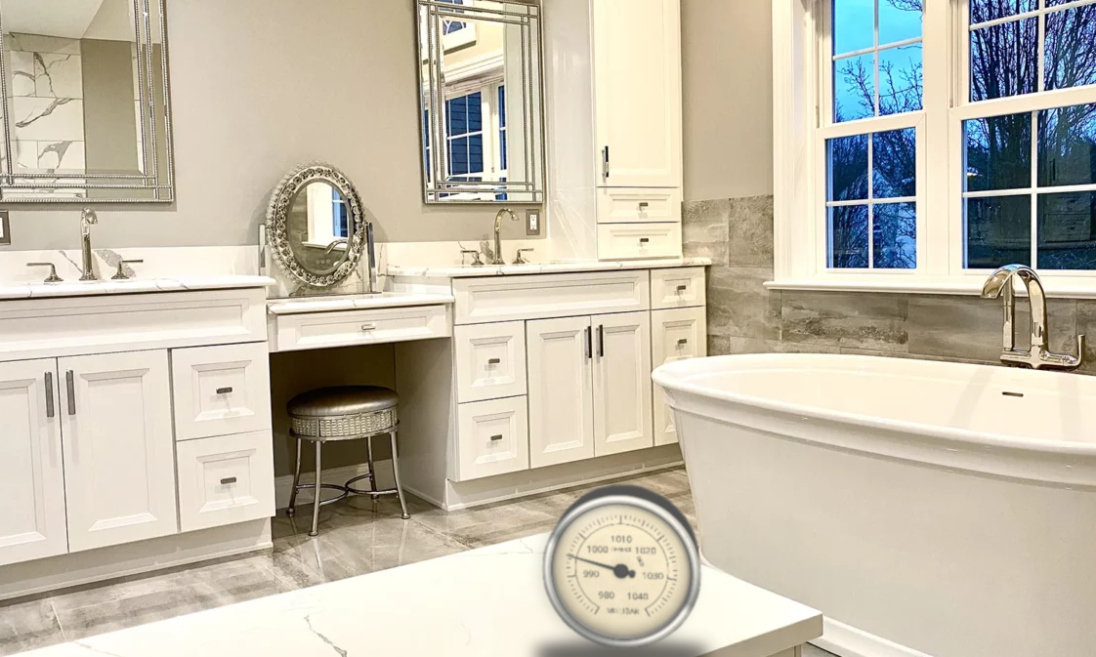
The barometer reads 995 mbar
